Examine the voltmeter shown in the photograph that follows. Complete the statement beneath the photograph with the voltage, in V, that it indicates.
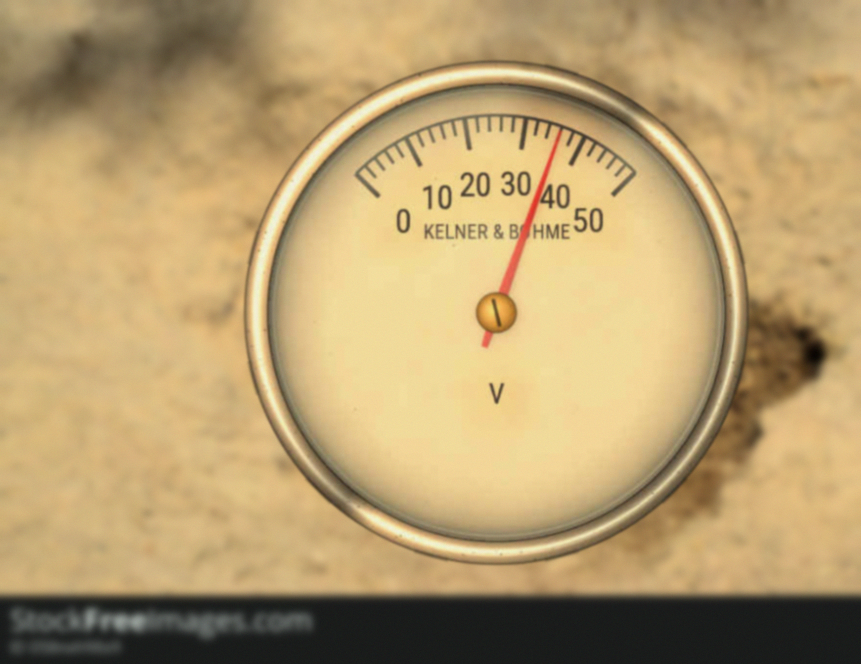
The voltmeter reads 36 V
